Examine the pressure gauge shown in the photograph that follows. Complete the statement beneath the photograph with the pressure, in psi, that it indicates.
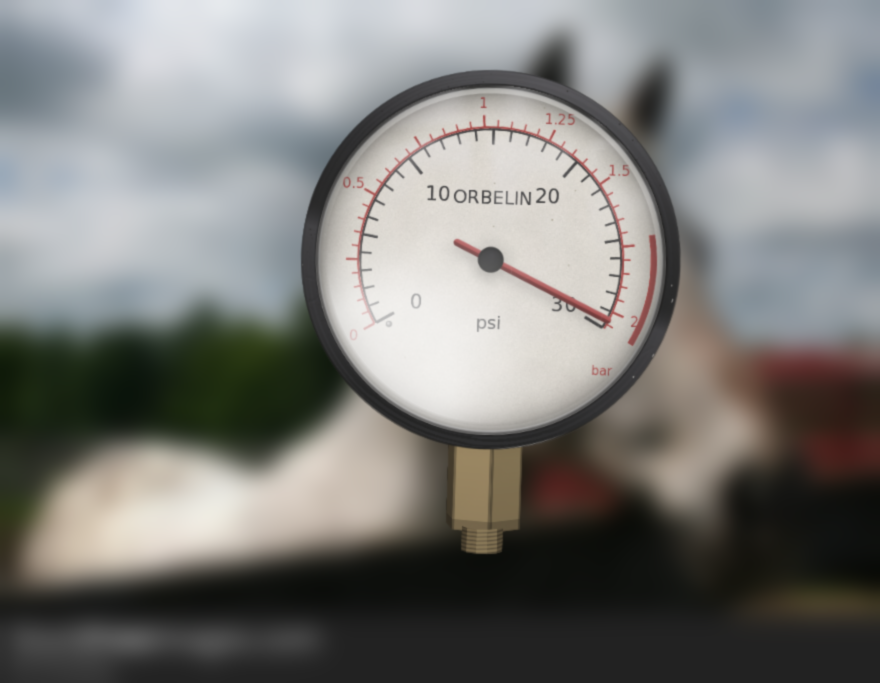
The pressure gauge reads 29.5 psi
